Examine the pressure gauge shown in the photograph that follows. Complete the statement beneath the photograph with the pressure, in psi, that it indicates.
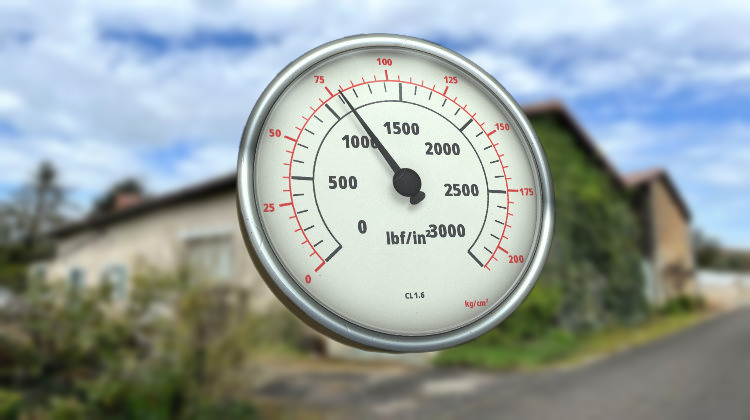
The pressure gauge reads 1100 psi
